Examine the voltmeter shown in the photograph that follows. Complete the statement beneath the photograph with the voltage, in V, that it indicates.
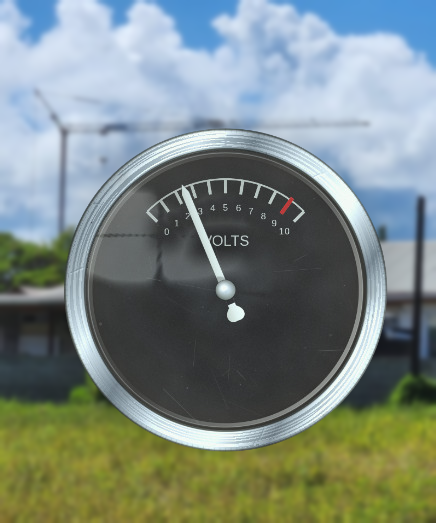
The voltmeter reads 2.5 V
